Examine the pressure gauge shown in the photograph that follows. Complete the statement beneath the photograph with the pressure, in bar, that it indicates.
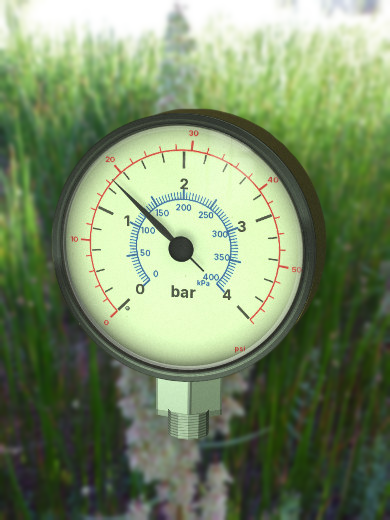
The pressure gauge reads 1.3 bar
